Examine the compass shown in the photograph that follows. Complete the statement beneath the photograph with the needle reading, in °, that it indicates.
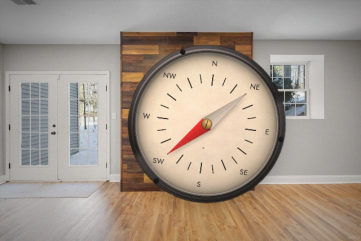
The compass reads 225 °
